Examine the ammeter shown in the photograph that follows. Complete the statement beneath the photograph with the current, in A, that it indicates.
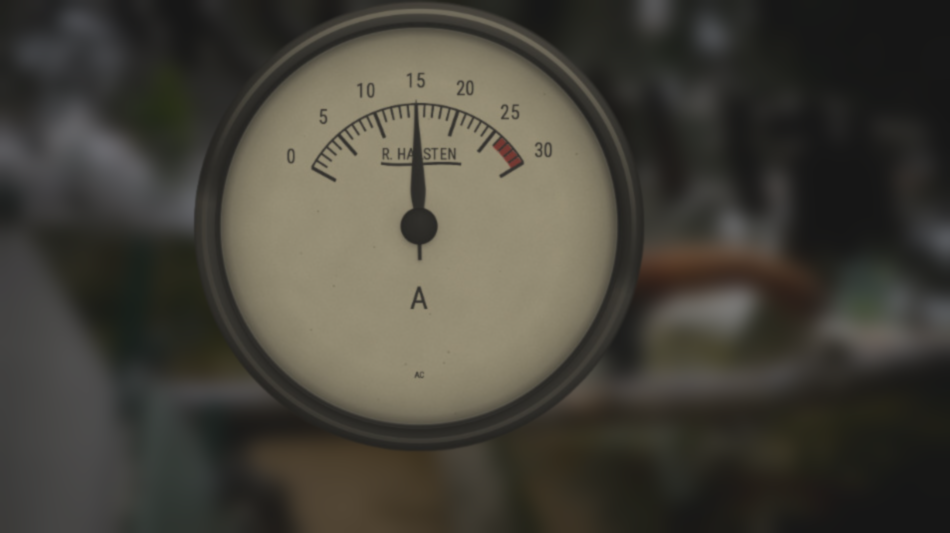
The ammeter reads 15 A
